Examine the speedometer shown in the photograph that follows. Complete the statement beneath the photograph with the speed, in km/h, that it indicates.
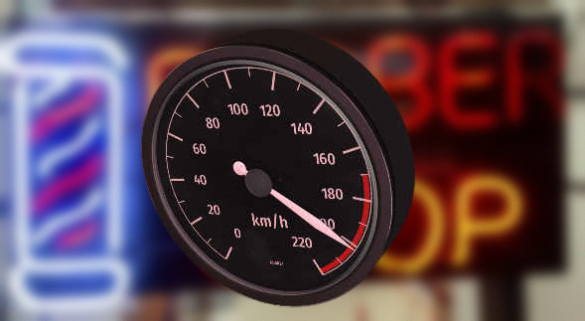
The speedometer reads 200 km/h
